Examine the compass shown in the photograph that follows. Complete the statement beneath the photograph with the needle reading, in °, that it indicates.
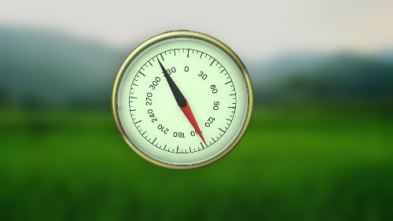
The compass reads 145 °
